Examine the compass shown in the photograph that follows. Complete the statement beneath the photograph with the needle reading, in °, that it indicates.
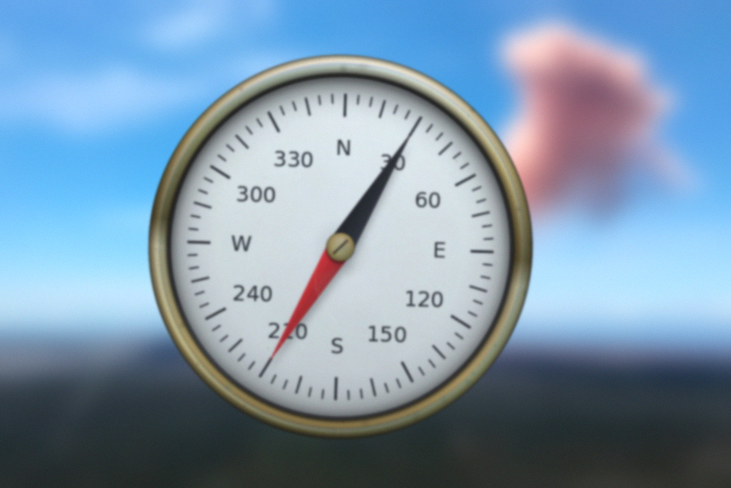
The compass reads 210 °
